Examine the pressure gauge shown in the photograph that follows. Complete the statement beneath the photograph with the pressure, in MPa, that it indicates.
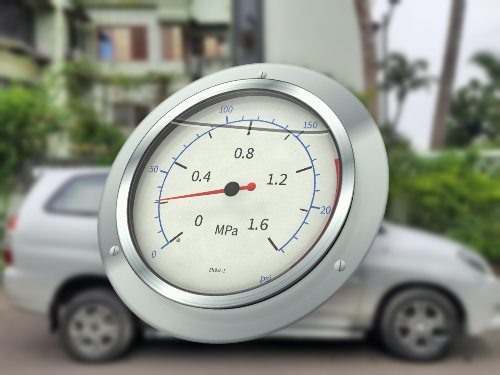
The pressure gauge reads 0.2 MPa
